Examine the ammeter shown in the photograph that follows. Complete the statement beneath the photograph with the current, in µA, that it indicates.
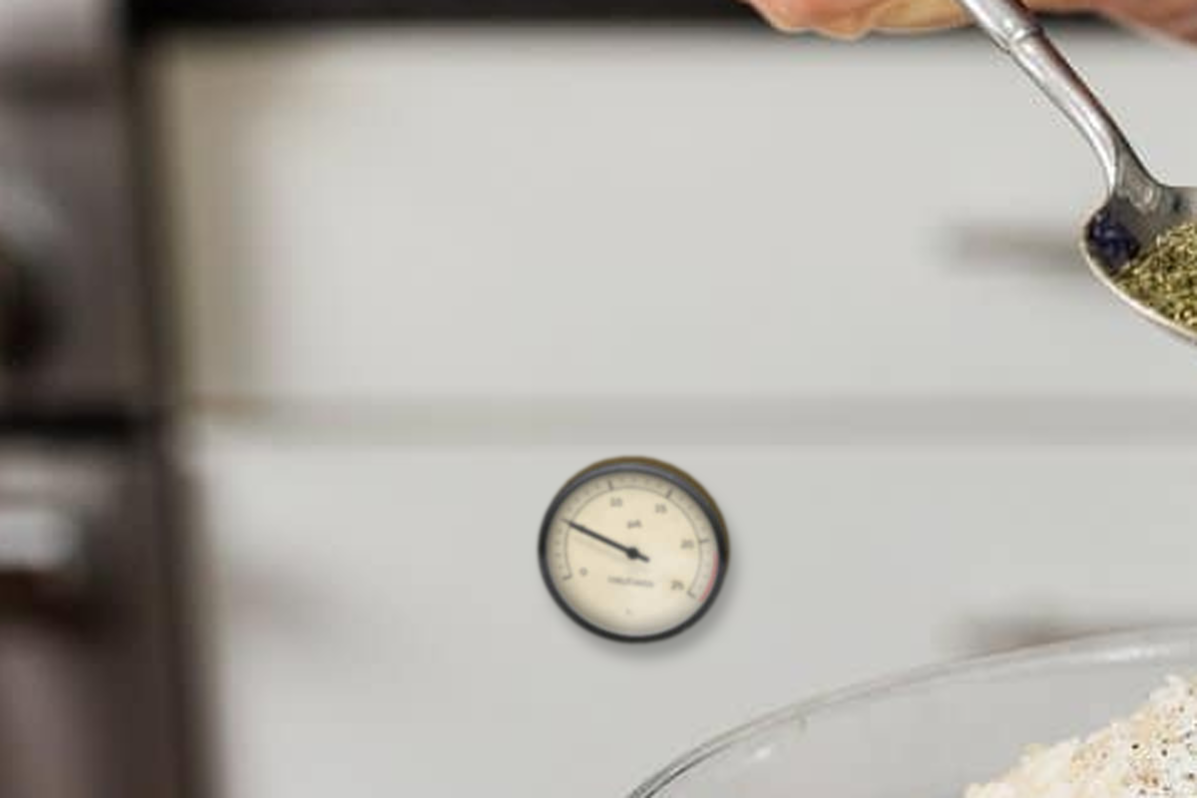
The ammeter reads 5 µA
